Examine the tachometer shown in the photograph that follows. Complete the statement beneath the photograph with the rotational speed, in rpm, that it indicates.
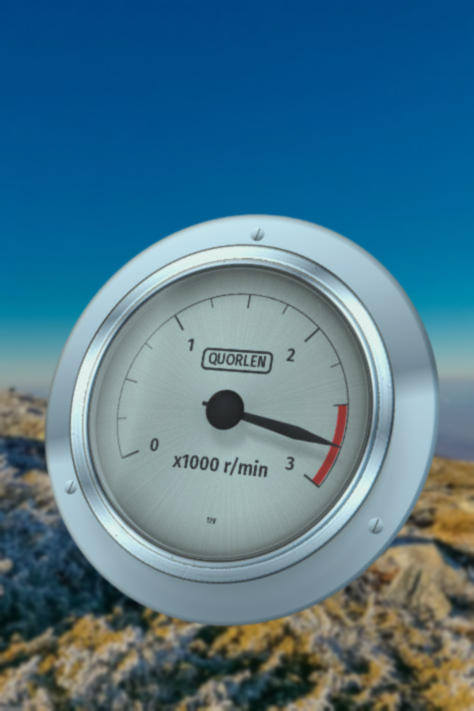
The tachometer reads 2750 rpm
